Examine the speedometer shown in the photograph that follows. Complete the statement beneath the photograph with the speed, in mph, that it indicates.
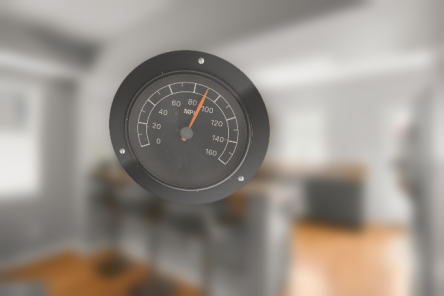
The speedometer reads 90 mph
